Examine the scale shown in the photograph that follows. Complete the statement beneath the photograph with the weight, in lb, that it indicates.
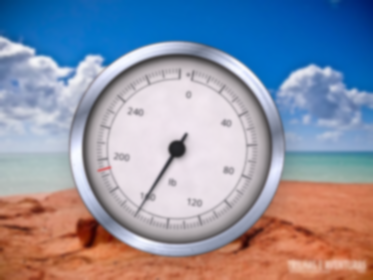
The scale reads 160 lb
